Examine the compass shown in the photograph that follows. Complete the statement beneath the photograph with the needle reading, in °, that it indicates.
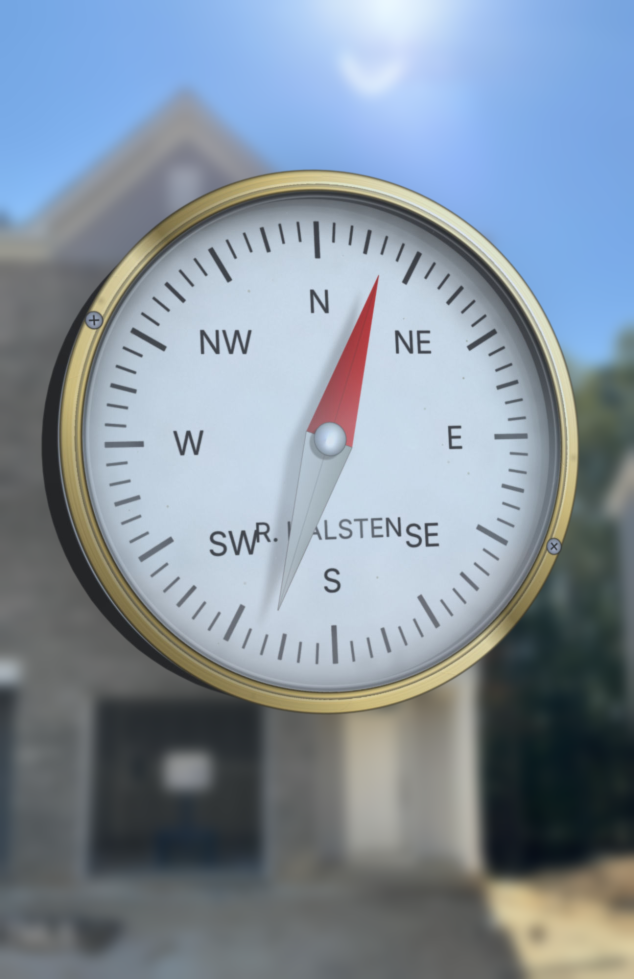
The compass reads 20 °
